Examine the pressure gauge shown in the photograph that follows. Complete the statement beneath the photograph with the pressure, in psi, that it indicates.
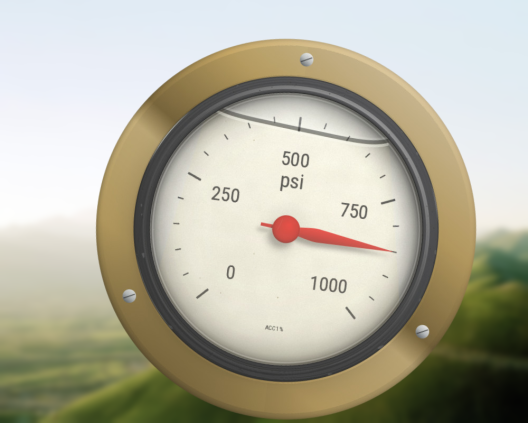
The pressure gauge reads 850 psi
